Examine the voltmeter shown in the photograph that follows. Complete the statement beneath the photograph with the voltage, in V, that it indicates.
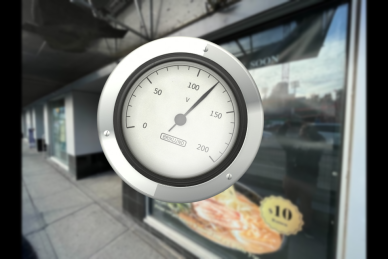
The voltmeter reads 120 V
